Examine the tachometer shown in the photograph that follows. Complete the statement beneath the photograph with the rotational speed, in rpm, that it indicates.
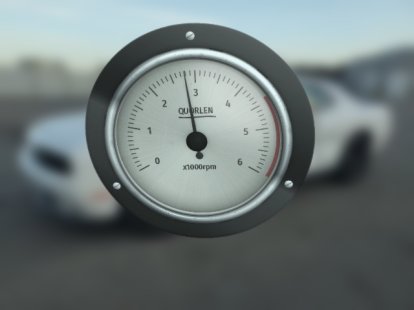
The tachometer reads 2800 rpm
